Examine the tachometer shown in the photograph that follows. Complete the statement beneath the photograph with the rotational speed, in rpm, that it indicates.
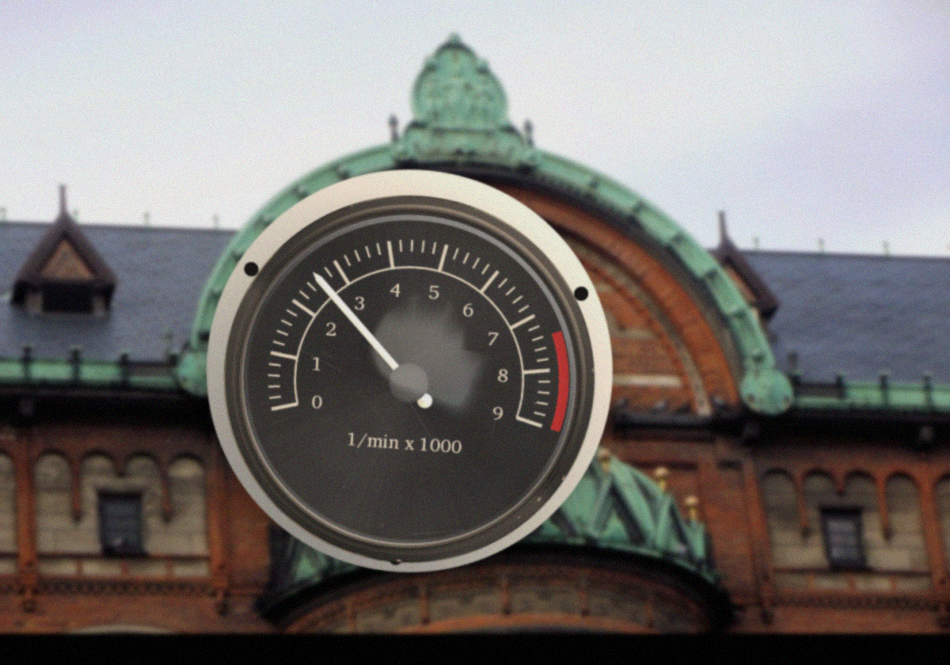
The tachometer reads 2600 rpm
